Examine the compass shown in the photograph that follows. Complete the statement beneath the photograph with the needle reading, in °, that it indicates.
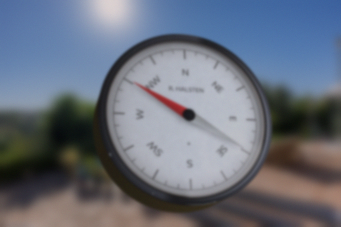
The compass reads 300 °
